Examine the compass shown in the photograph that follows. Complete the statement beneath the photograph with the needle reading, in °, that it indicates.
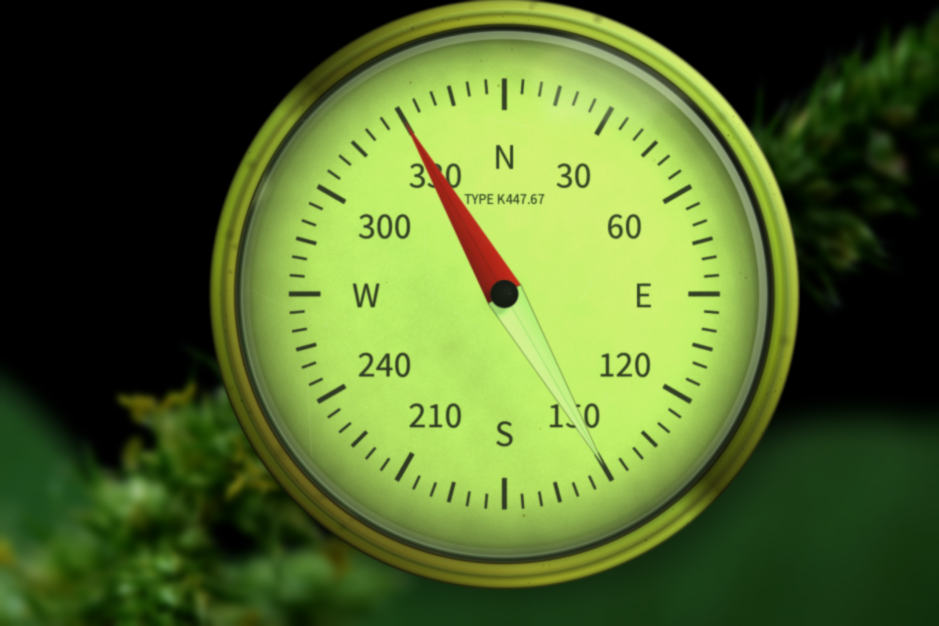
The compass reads 330 °
